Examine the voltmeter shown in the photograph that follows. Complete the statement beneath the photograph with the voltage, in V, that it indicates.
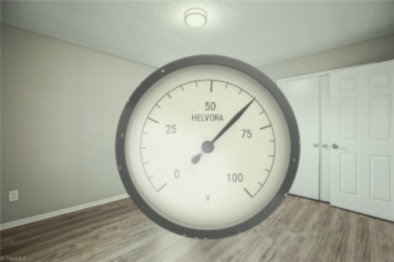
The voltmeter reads 65 V
